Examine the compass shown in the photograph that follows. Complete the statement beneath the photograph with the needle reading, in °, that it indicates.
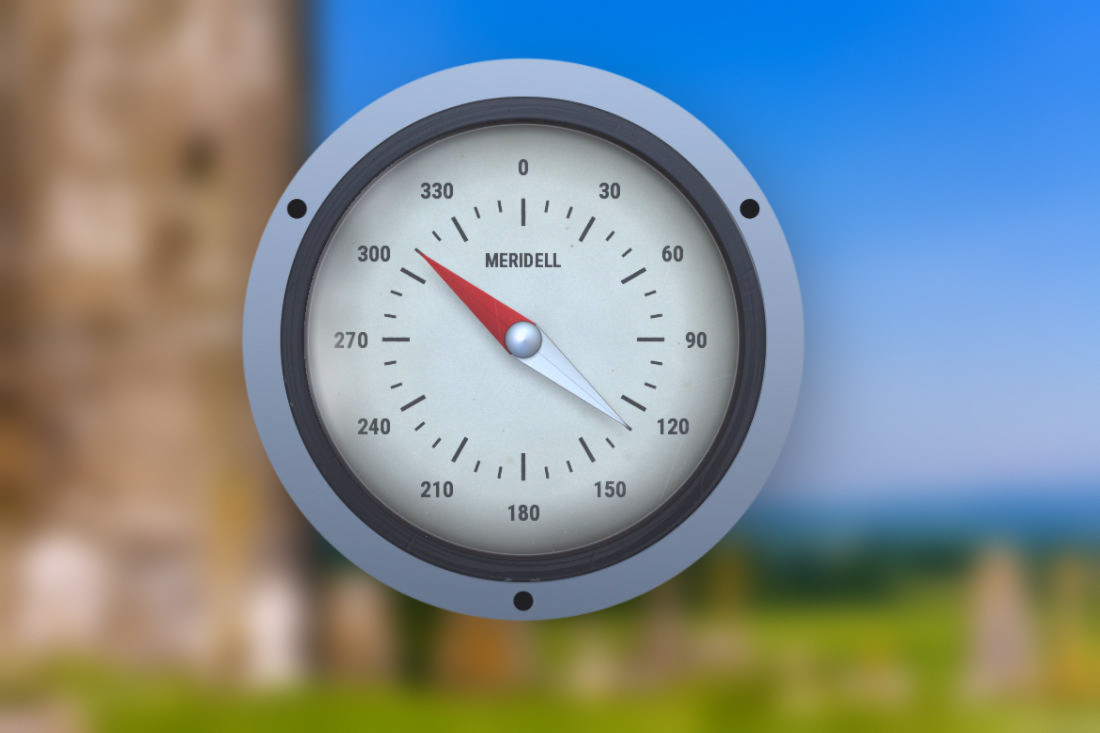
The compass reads 310 °
